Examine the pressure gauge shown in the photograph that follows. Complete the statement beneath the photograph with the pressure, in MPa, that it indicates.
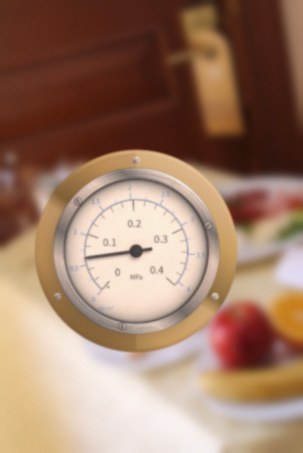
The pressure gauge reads 0.06 MPa
